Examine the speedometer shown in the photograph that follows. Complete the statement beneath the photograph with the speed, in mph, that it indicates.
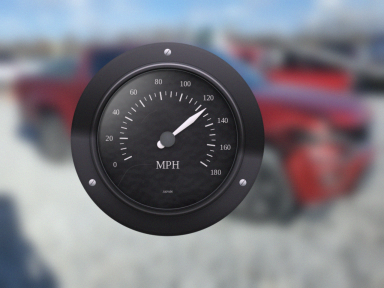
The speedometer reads 125 mph
